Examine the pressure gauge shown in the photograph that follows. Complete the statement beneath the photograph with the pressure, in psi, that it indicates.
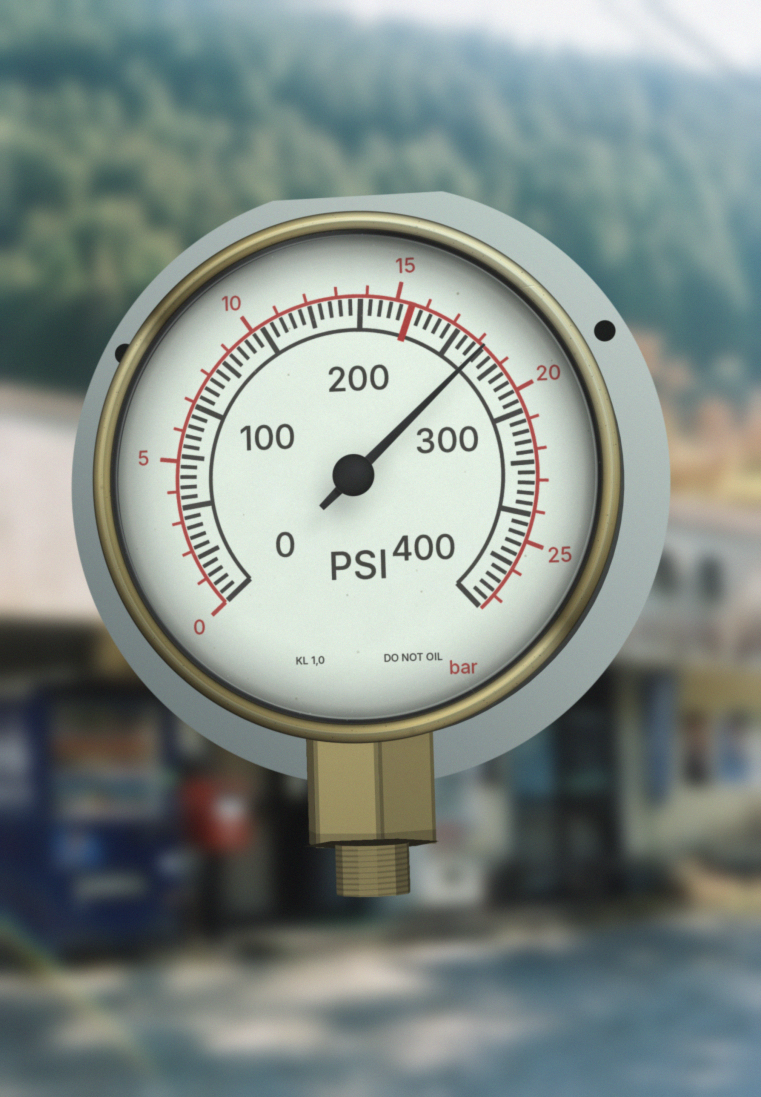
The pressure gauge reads 265 psi
